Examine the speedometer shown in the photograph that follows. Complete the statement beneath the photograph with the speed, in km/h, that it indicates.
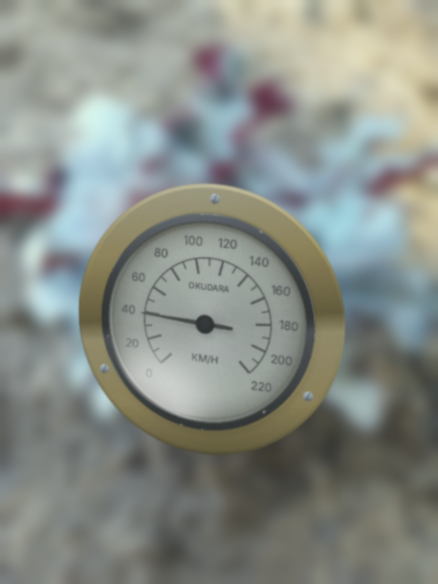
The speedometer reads 40 km/h
